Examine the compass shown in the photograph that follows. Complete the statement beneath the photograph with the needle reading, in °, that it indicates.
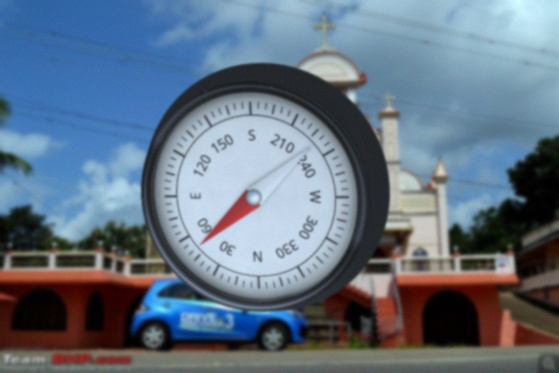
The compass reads 50 °
